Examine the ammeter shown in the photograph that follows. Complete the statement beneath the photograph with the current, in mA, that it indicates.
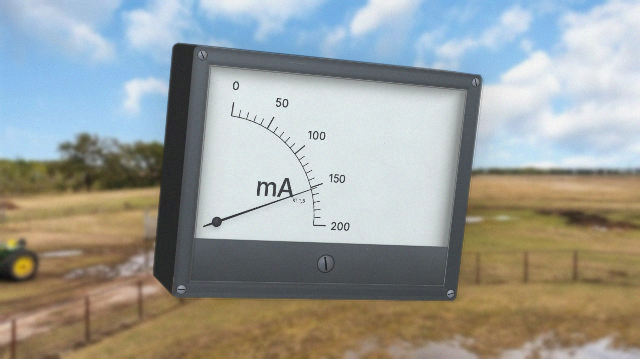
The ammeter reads 150 mA
